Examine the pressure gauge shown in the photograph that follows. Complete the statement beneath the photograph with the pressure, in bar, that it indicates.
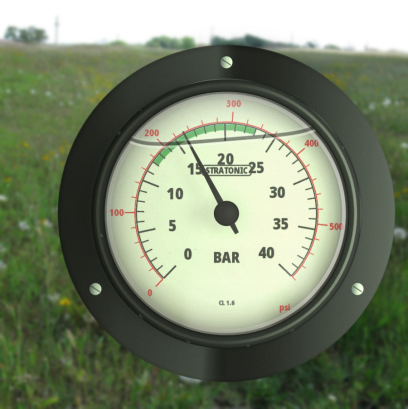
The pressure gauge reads 16 bar
